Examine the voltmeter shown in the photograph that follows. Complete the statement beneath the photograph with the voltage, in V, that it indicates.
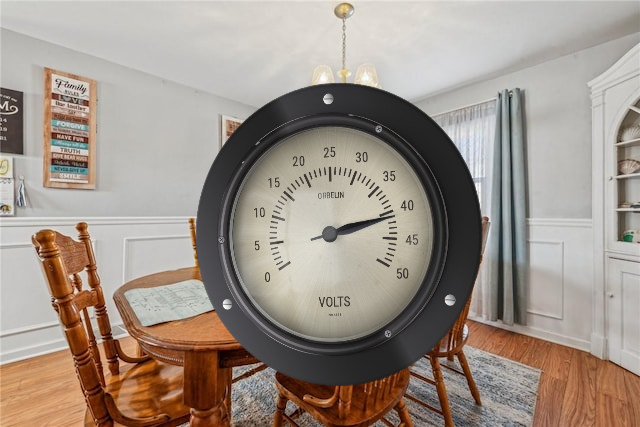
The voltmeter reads 41 V
